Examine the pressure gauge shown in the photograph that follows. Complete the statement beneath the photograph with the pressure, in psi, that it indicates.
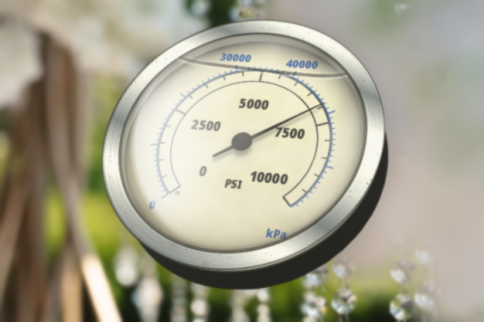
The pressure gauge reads 7000 psi
